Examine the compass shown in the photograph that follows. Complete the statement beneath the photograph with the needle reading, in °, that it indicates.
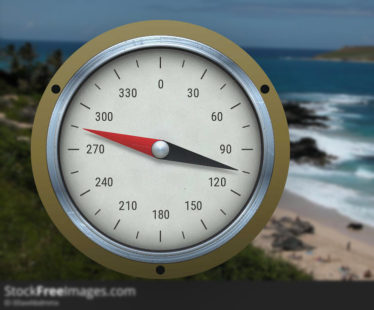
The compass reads 285 °
